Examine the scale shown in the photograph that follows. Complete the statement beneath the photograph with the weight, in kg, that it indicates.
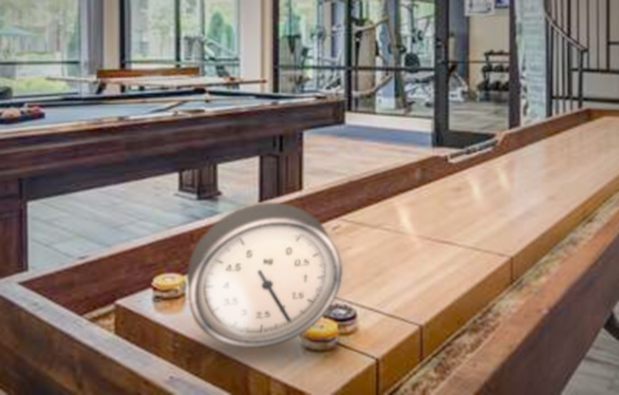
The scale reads 2 kg
